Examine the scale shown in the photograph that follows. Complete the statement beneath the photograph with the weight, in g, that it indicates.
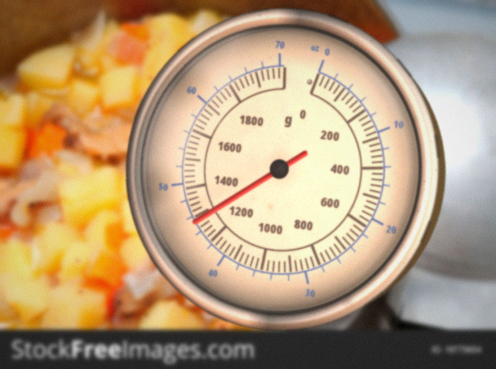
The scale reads 1280 g
